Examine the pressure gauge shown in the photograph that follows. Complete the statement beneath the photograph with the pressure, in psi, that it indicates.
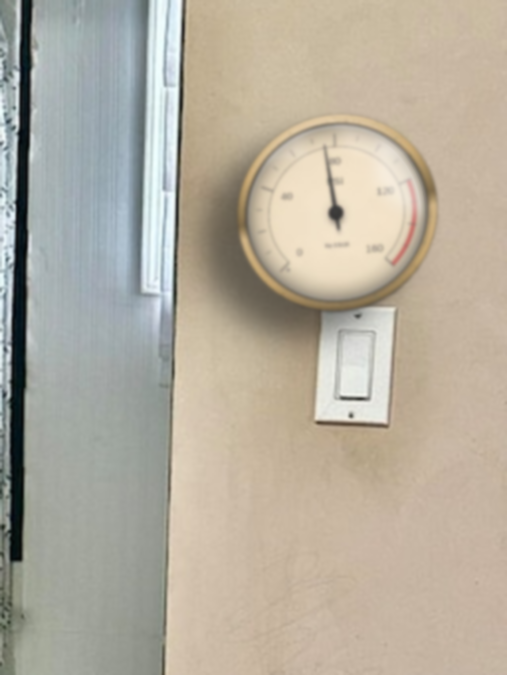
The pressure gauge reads 75 psi
